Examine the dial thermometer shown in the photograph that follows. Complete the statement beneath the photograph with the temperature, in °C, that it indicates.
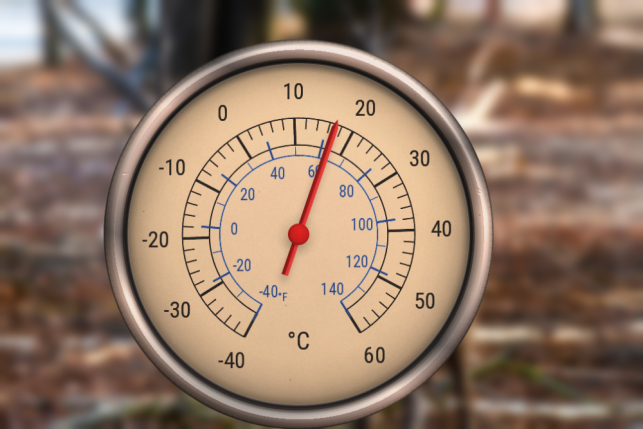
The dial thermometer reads 17 °C
